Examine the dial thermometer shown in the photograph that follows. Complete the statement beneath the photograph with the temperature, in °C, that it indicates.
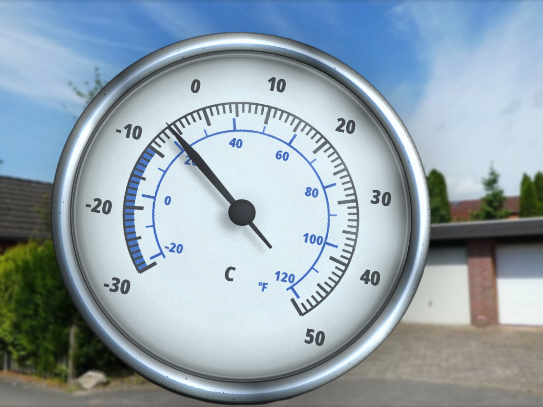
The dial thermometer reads -6 °C
